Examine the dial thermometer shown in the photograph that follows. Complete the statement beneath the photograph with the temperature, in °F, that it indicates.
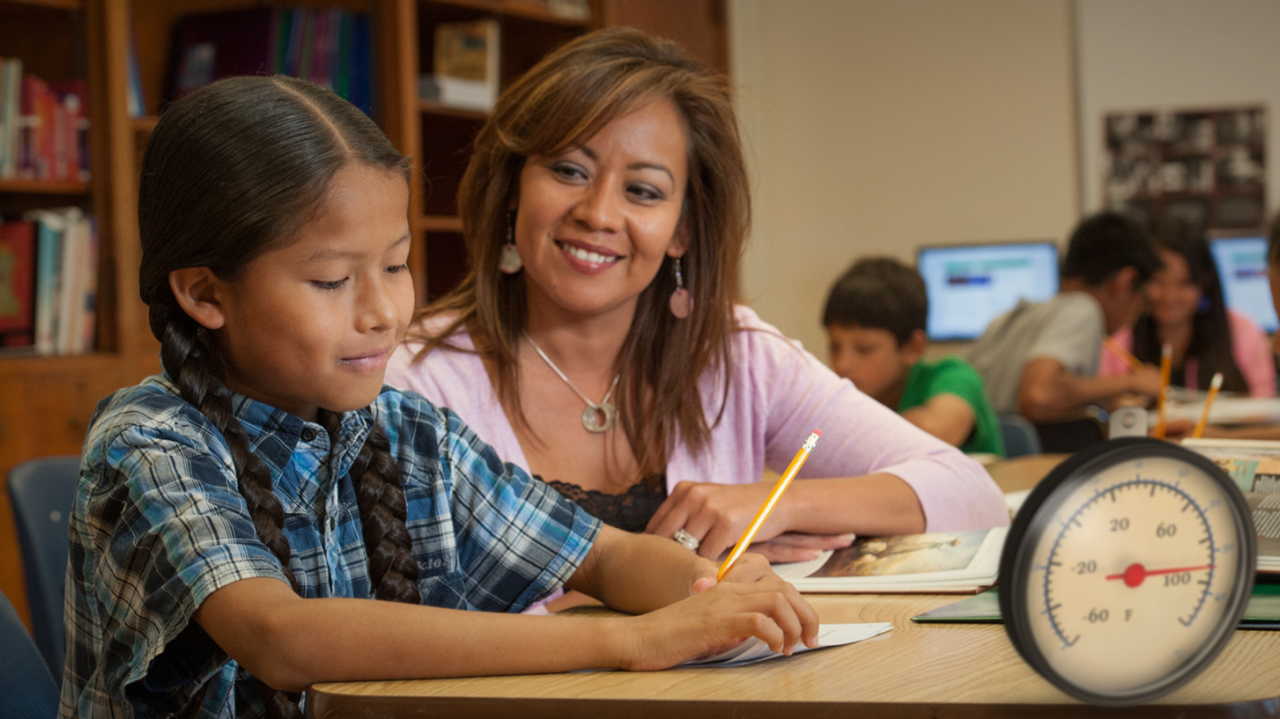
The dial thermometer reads 92 °F
